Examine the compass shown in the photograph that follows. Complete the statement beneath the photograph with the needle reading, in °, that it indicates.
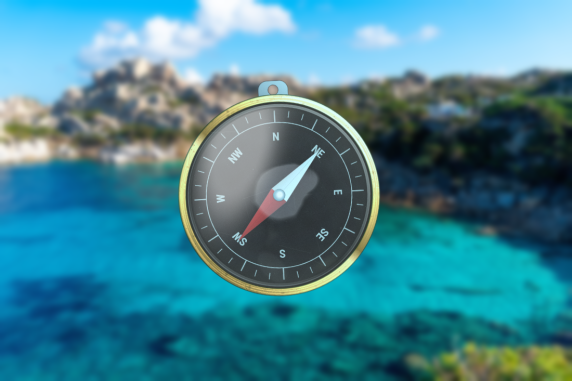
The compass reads 225 °
